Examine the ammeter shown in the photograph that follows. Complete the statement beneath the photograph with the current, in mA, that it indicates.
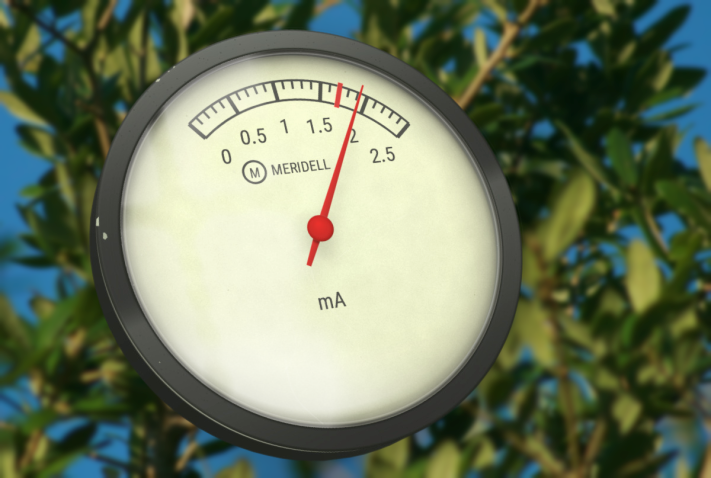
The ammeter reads 1.9 mA
